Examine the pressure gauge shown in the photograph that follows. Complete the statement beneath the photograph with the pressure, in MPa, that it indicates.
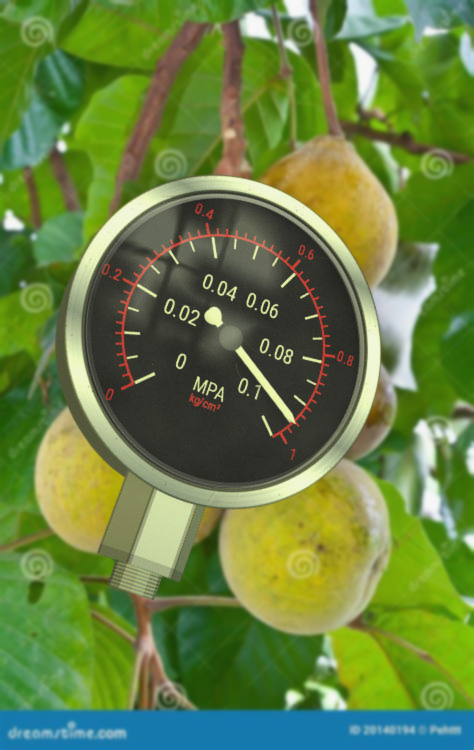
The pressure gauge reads 0.095 MPa
